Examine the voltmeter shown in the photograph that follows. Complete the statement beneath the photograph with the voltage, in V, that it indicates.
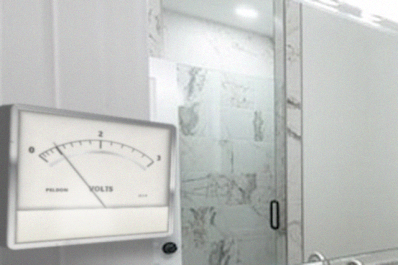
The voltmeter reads 1 V
